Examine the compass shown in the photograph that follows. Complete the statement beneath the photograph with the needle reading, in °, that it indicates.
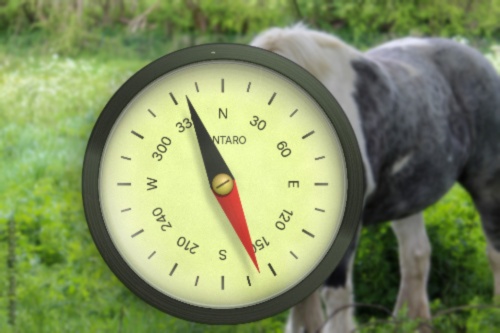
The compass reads 157.5 °
